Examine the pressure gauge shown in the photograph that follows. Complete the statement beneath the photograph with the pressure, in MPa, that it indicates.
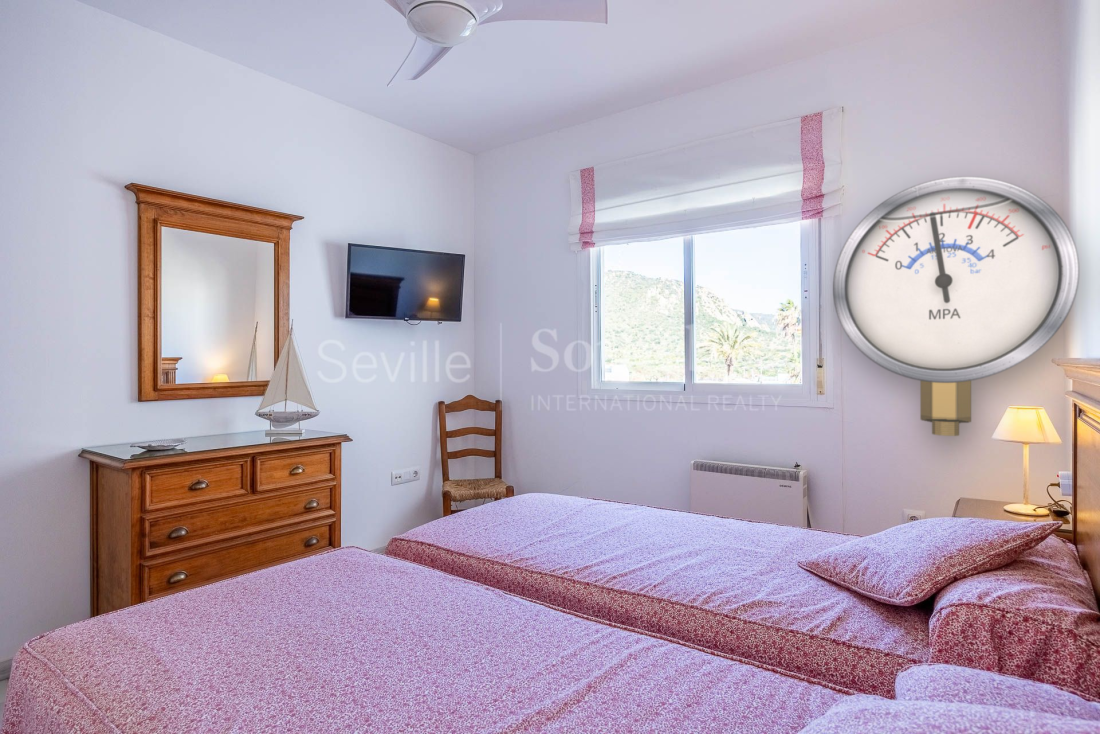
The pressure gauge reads 1.8 MPa
